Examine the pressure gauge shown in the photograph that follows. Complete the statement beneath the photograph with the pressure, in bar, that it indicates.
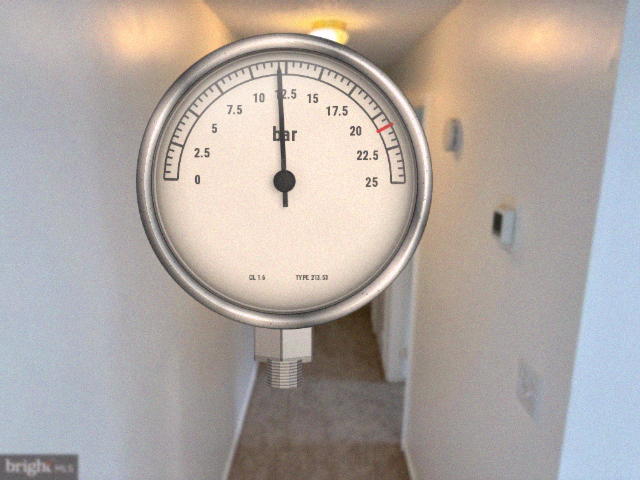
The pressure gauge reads 12 bar
